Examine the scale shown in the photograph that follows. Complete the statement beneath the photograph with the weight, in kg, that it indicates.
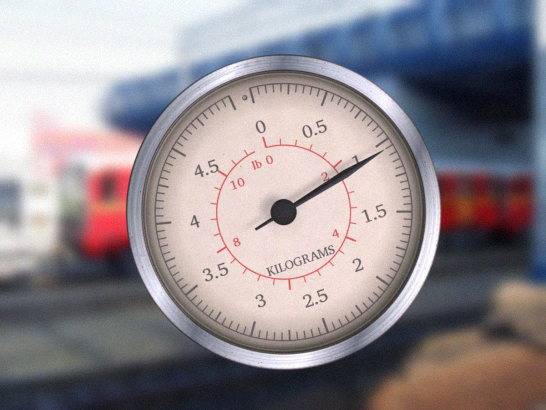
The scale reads 1.05 kg
